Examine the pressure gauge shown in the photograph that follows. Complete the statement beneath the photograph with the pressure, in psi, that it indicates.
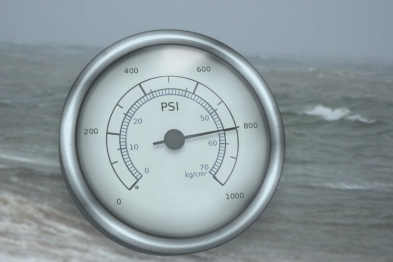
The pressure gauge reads 800 psi
